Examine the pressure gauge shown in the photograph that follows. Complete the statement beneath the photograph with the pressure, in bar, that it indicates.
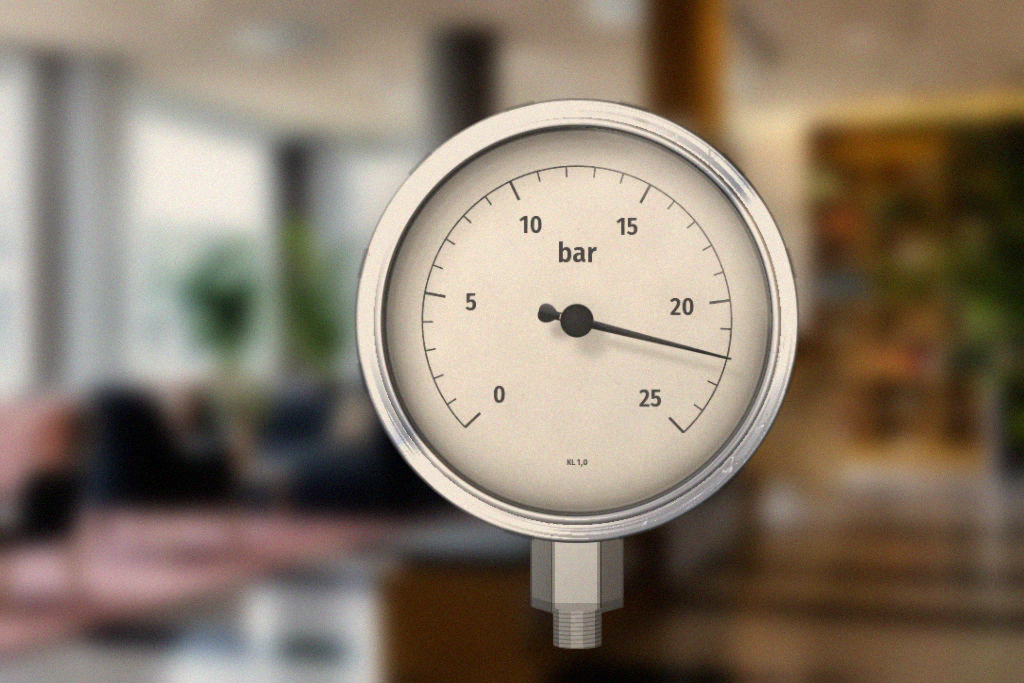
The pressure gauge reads 22 bar
